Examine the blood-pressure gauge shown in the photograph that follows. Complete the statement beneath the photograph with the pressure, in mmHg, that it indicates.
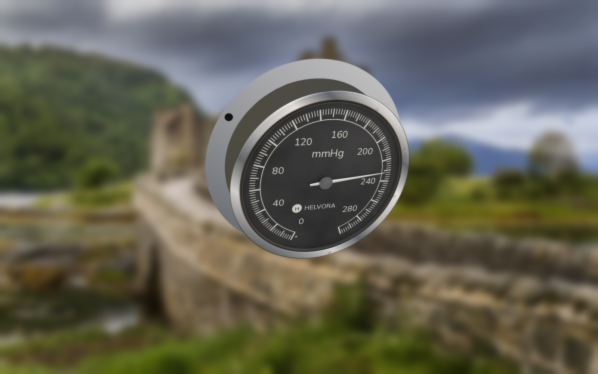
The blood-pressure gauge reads 230 mmHg
